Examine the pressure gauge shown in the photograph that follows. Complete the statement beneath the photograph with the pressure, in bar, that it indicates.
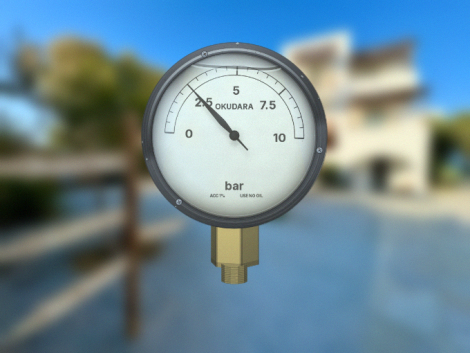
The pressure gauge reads 2.5 bar
